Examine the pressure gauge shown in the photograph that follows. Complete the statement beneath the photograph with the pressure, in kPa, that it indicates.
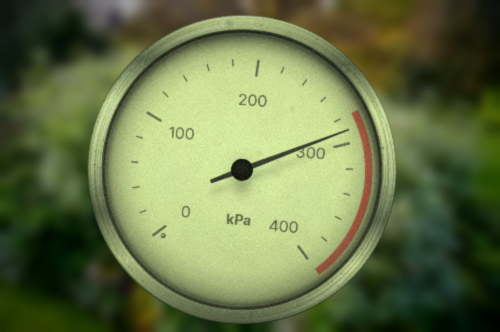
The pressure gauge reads 290 kPa
